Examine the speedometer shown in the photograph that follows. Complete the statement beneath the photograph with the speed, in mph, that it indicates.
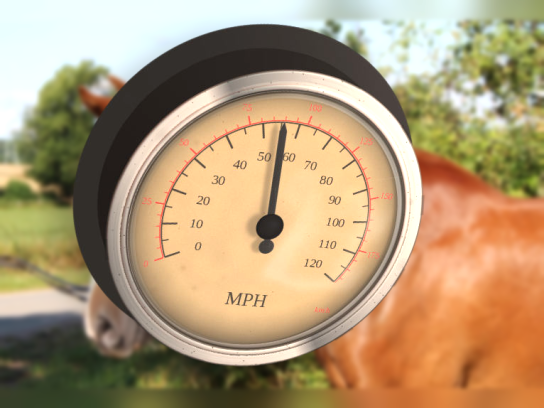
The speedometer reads 55 mph
